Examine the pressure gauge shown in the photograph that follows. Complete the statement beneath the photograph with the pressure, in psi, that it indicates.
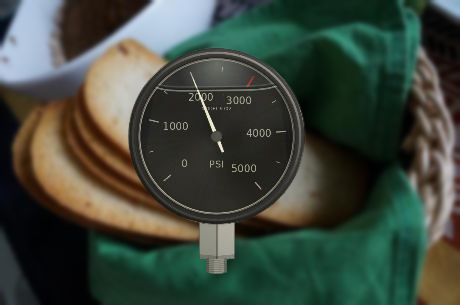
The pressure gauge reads 2000 psi
